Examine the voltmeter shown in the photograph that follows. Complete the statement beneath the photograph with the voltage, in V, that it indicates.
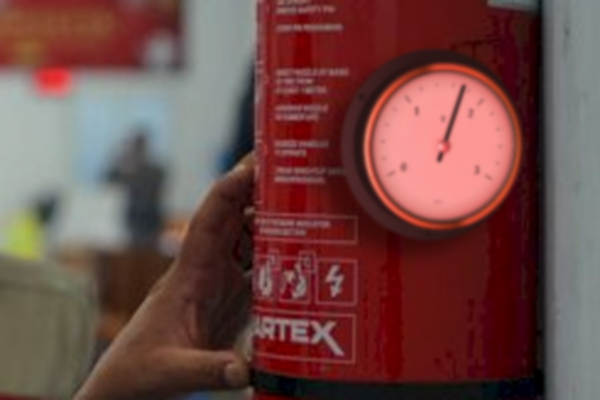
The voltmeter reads 1.7 V
